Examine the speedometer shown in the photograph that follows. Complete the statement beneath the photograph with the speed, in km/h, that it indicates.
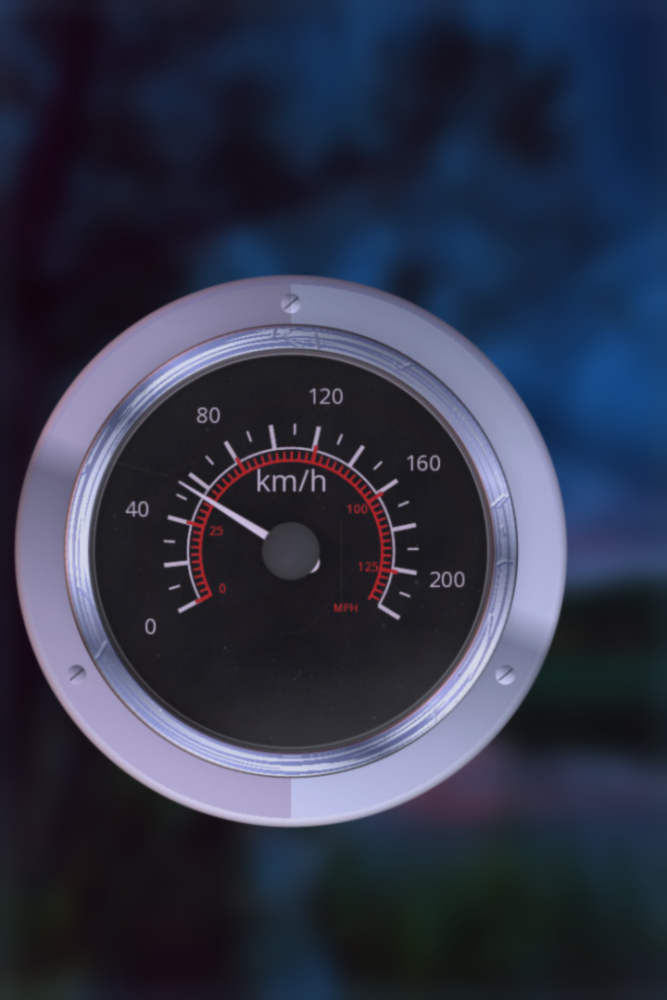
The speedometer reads 55 km/h
